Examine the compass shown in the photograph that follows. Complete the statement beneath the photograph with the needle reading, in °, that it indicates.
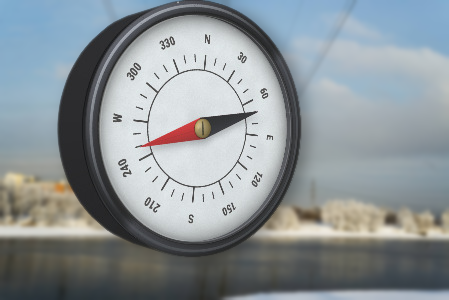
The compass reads 250 °
